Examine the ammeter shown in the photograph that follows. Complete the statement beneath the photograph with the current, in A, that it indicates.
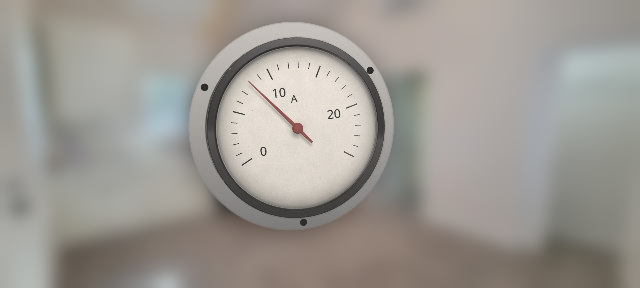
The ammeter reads 8 A
